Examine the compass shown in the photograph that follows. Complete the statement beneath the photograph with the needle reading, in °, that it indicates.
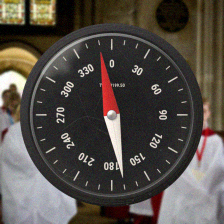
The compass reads 350 °
